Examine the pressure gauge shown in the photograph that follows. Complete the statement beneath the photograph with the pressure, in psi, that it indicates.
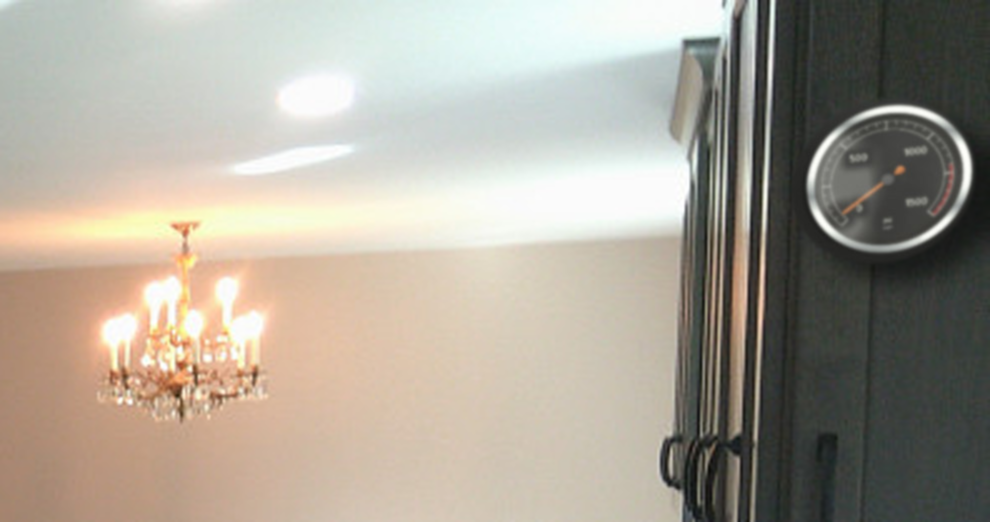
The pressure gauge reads 50 psi
